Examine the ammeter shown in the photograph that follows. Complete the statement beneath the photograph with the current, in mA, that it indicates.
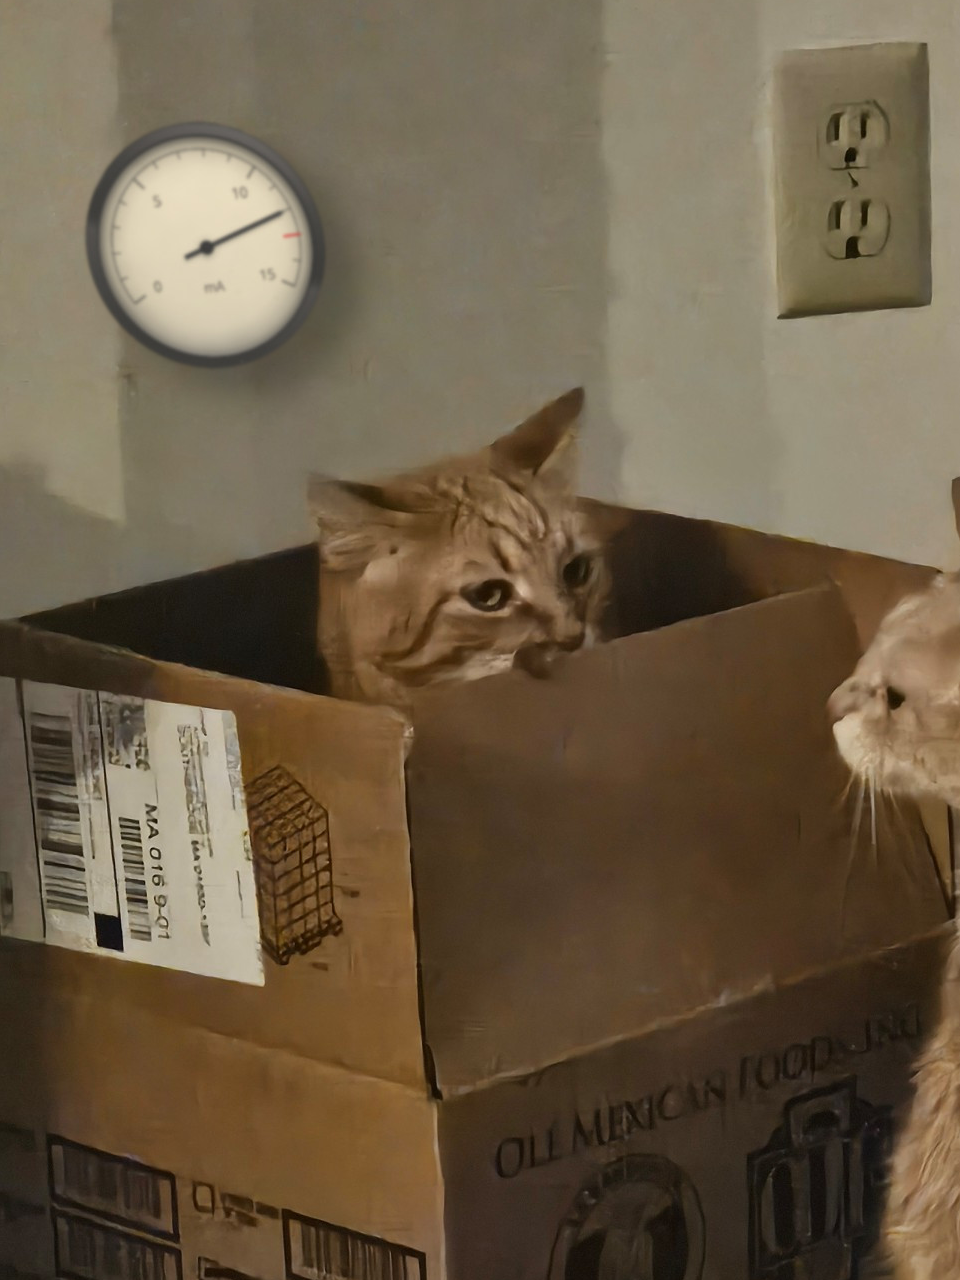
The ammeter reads 12 mA
